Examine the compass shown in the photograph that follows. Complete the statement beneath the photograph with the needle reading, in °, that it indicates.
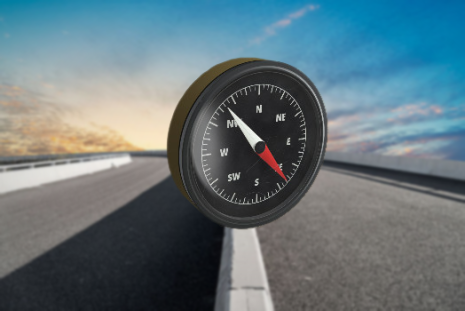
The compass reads 140 °
